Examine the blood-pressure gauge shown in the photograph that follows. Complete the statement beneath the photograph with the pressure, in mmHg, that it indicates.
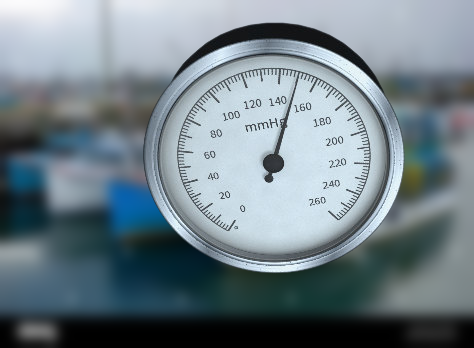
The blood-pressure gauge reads 150 mmHg
